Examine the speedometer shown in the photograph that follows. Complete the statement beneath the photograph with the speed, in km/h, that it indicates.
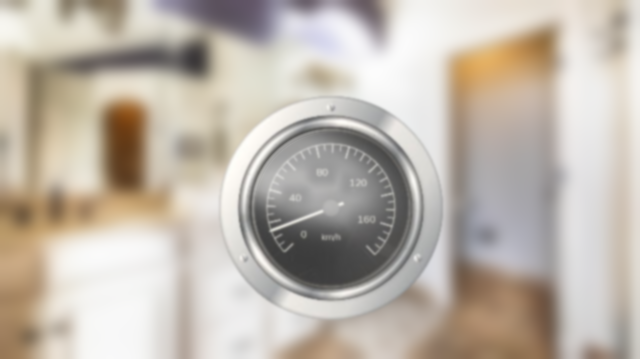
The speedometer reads 15 km/h
